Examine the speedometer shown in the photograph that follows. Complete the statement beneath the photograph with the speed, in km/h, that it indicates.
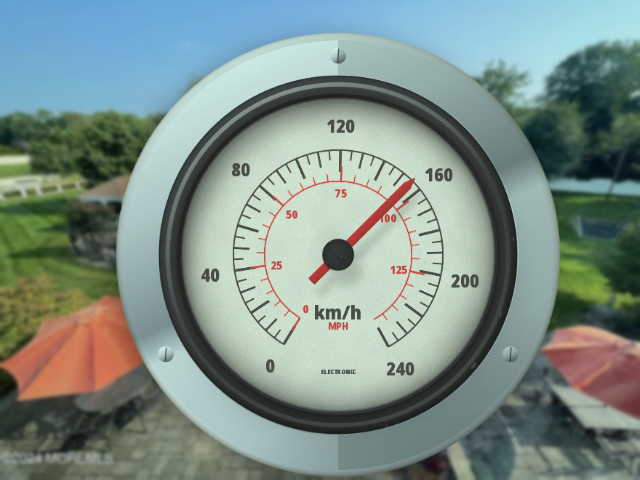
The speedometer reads 155 km/h
